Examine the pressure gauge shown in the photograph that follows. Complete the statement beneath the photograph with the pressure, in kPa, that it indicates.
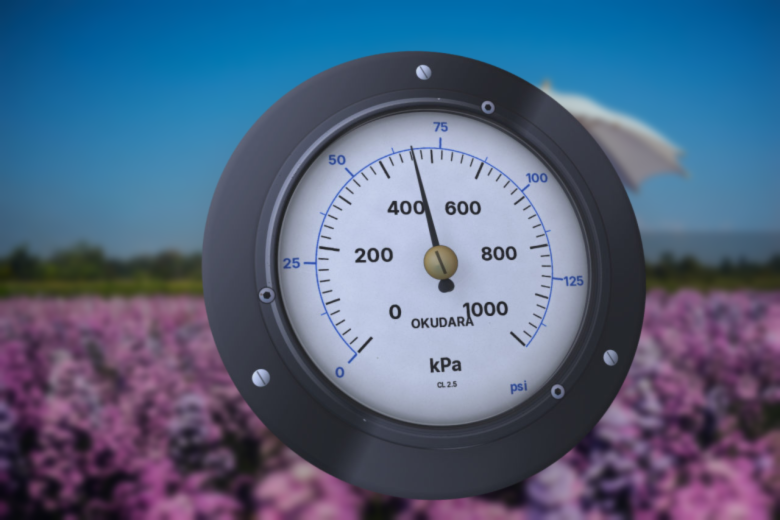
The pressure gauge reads 460 kPa
